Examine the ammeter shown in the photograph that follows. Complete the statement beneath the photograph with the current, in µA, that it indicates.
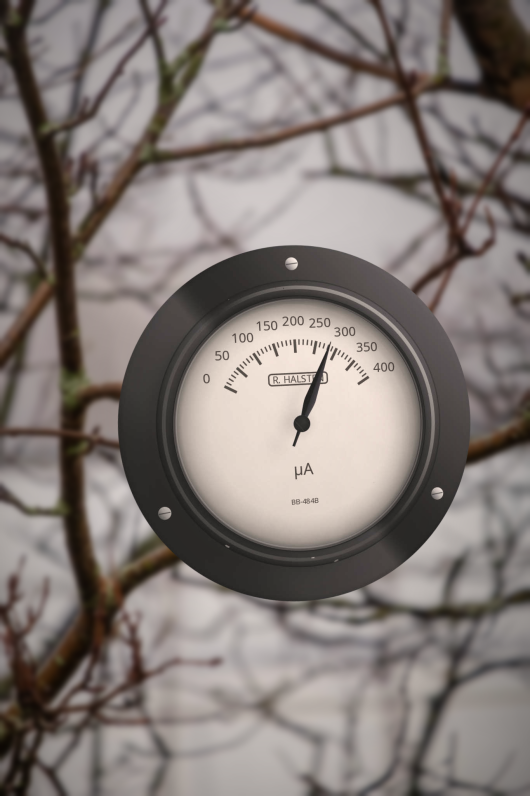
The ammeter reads 280 µA
